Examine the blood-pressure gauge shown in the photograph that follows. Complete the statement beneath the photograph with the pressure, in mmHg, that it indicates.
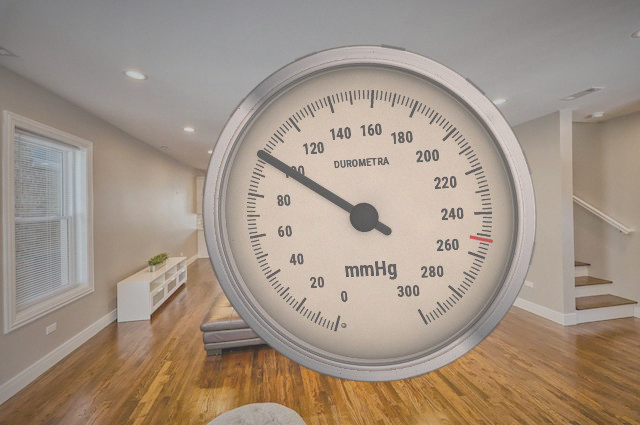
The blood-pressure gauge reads 100 mmHg
